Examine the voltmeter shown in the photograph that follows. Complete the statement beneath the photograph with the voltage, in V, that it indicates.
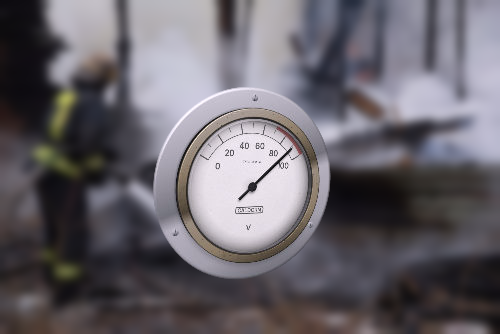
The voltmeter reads 90 V
